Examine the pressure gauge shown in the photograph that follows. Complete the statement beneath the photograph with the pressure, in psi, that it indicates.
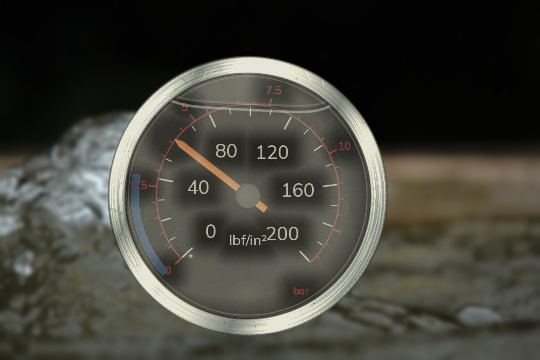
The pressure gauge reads 60 psi
